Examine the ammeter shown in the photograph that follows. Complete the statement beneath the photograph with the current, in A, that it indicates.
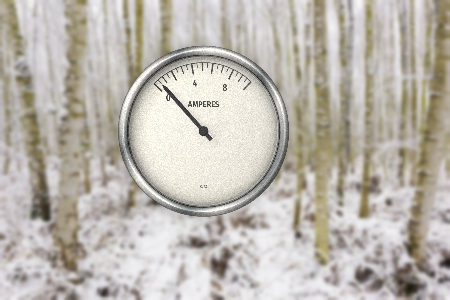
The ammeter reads 0.5 A
